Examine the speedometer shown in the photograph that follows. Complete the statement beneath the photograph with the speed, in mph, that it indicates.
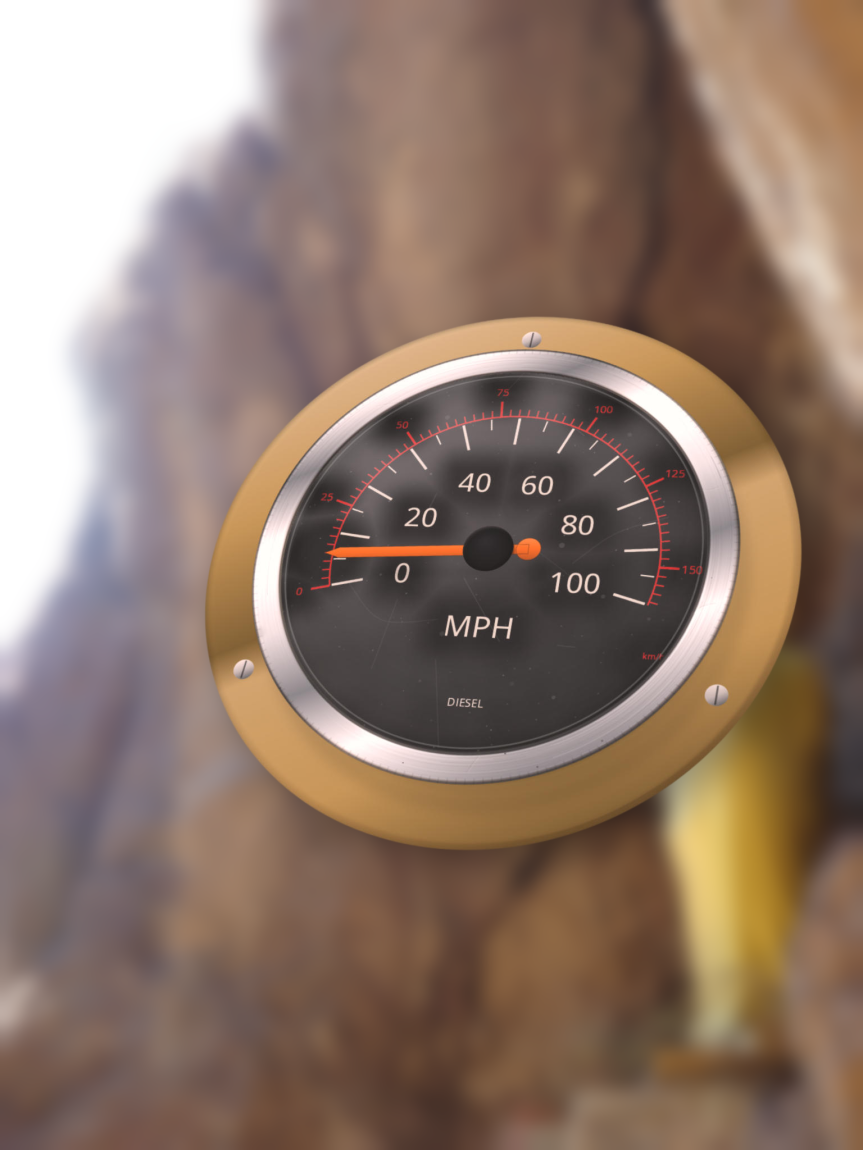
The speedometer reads 5 mph
